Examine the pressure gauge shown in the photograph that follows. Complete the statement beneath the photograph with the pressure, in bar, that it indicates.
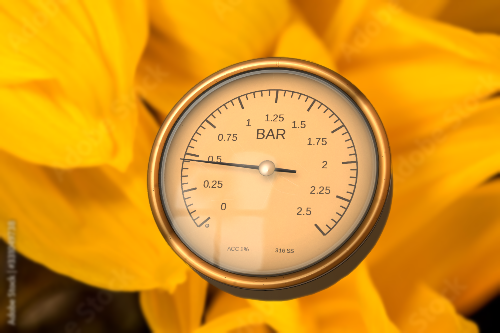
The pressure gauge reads 0.45 bar
